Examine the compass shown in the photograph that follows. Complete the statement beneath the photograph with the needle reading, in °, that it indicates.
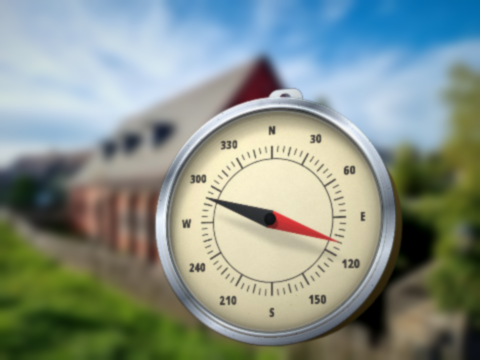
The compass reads 110 °
